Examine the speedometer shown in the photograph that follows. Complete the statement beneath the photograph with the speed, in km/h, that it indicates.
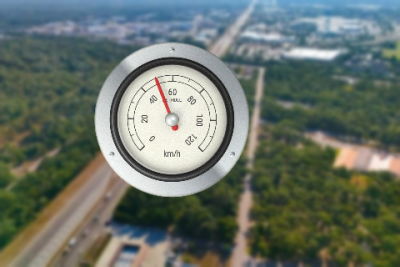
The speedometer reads 50 km/h
